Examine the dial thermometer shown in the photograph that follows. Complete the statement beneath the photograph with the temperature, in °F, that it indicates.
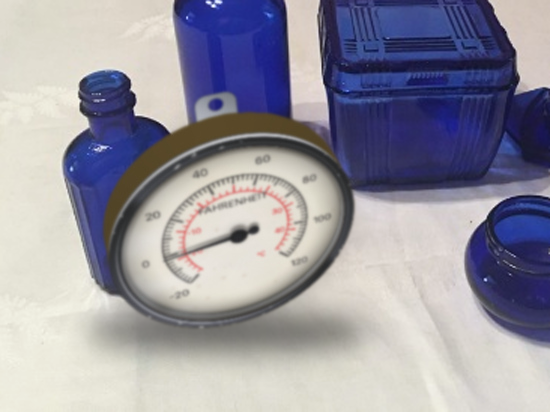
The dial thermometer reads 0 °F
